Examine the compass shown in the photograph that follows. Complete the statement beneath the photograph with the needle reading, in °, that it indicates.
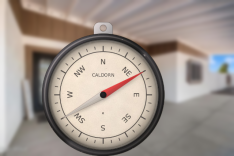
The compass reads 60 °
